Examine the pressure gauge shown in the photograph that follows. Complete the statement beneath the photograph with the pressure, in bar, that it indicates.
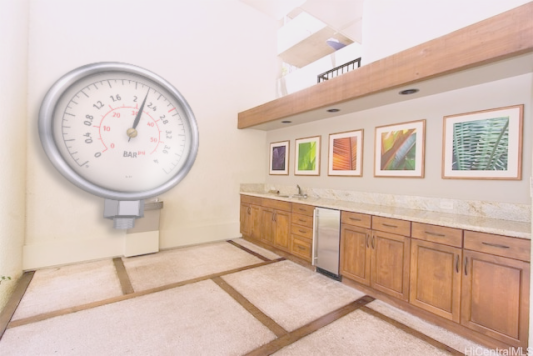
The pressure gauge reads 2.2 bar
